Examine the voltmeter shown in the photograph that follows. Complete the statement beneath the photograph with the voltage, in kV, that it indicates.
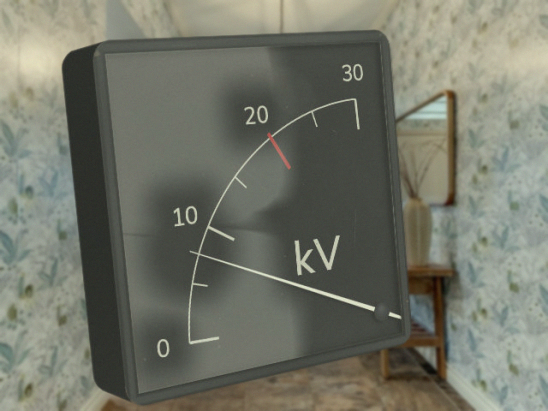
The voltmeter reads 7.5 kV
